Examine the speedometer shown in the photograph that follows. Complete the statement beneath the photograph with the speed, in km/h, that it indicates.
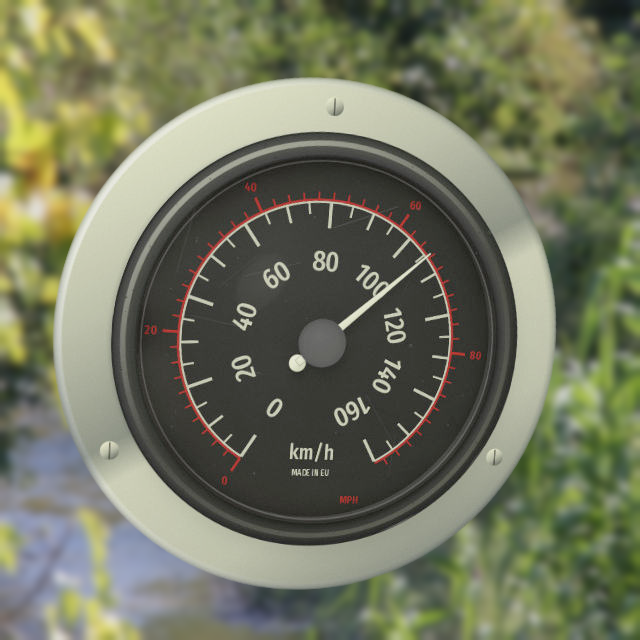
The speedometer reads 105 km/h
